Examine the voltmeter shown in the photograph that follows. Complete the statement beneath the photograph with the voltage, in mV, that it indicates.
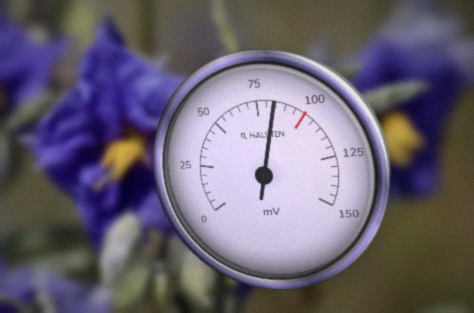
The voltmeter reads 85 mV
